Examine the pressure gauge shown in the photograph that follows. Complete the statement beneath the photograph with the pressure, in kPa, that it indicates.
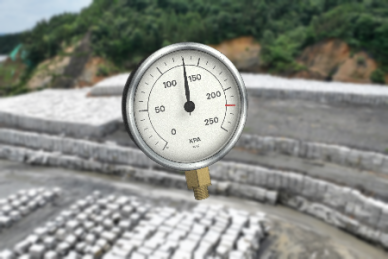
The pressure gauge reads 130 kPa
